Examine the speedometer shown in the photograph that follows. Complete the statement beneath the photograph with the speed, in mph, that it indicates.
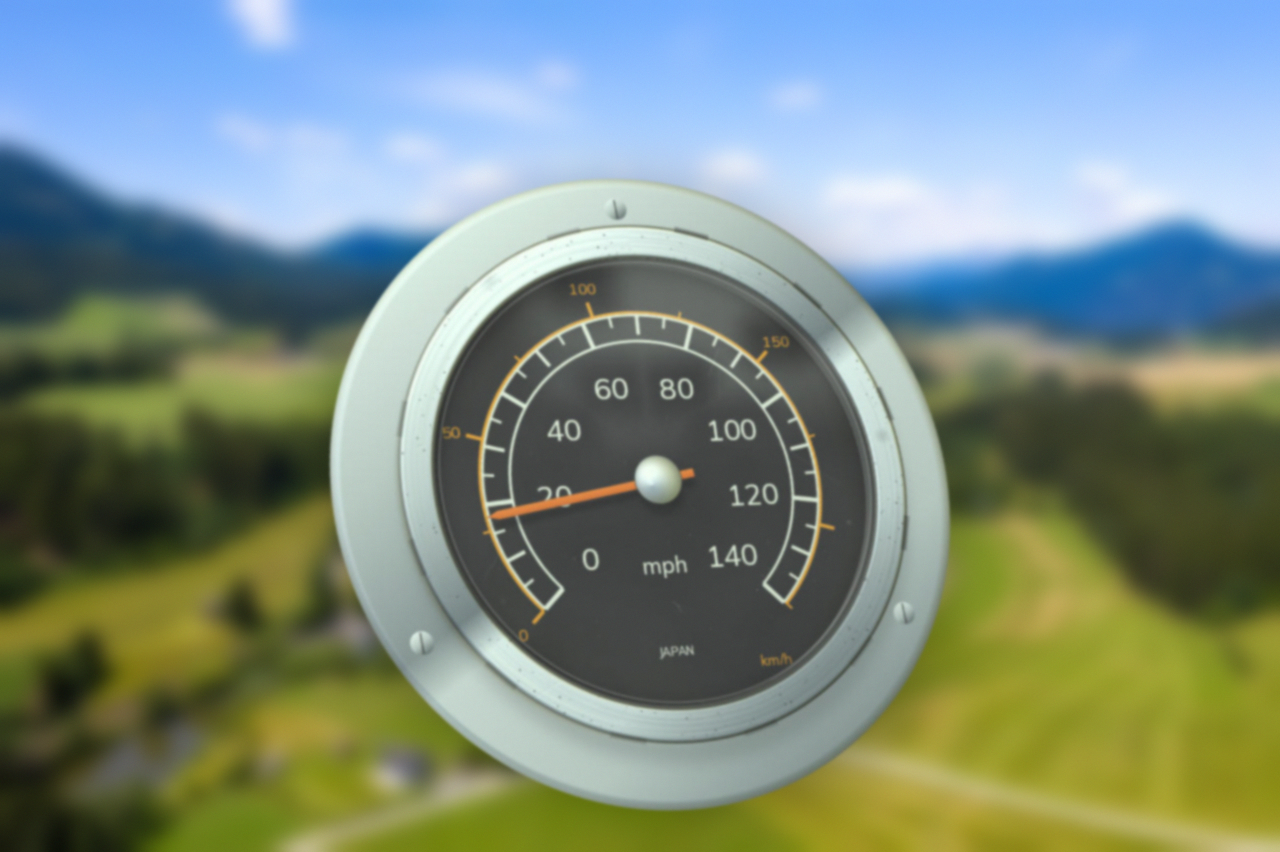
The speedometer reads 17.5 mph
